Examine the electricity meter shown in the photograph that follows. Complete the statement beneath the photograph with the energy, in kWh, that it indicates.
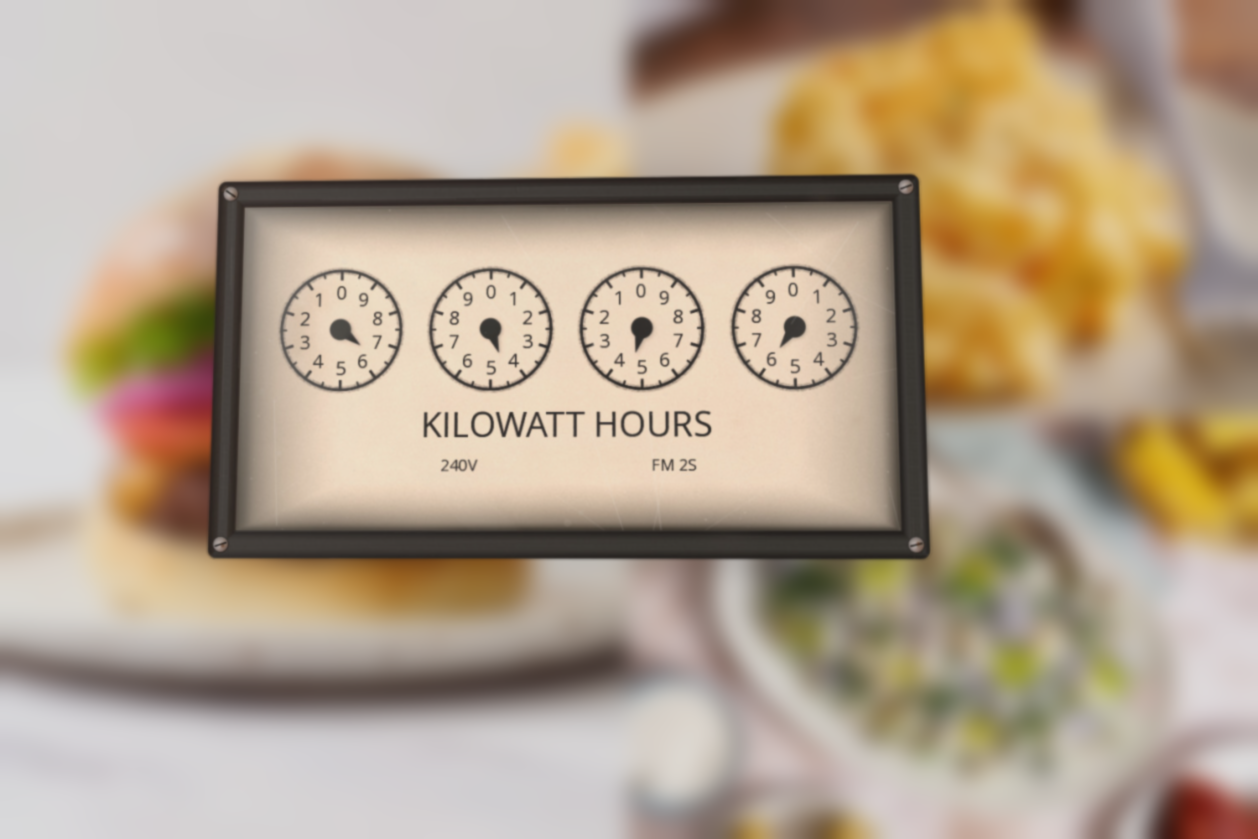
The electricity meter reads 6446 kWh
